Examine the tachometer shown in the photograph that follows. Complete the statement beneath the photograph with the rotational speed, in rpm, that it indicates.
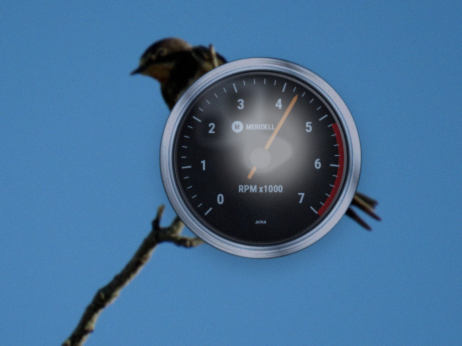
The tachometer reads 4300 rpm
